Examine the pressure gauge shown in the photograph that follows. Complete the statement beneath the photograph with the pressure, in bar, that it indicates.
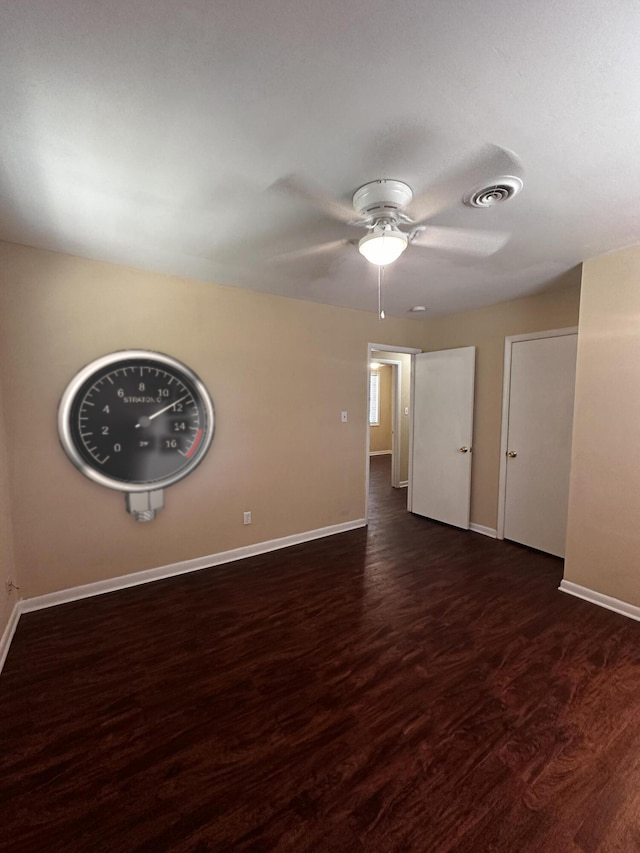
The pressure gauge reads 11.5 bar
